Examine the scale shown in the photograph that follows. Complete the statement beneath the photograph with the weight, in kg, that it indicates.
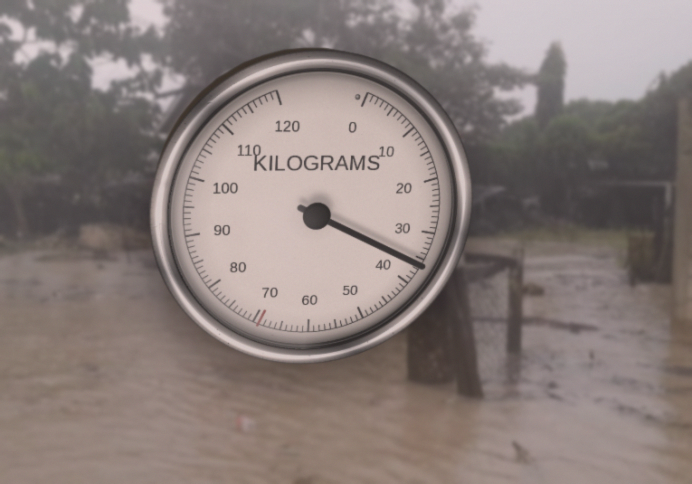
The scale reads 36 kg
